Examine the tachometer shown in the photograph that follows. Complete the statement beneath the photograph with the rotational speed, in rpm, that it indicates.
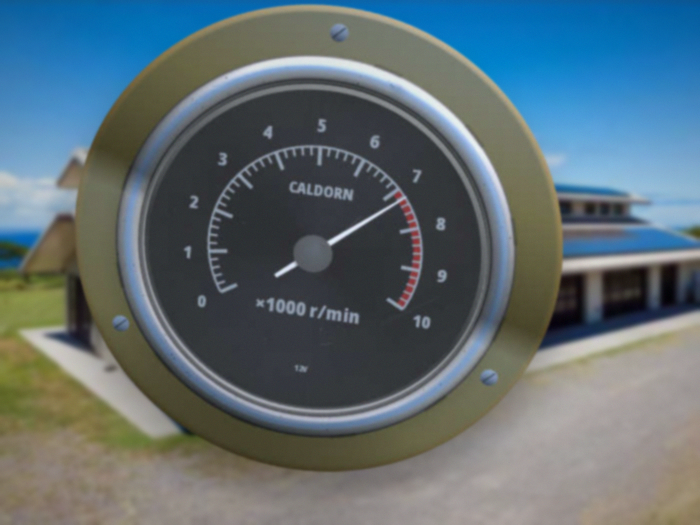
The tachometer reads 7200 rpm
